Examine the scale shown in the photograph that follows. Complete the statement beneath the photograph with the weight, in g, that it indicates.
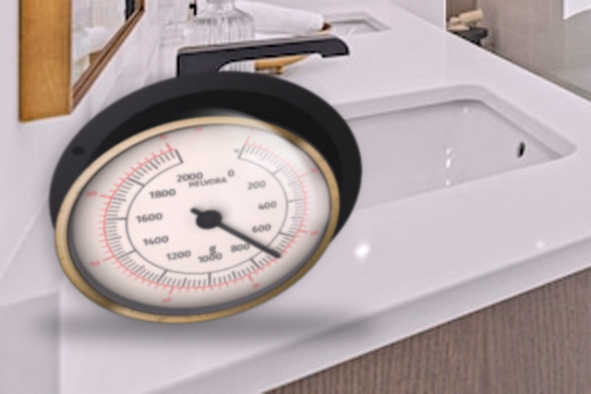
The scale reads 700 g
